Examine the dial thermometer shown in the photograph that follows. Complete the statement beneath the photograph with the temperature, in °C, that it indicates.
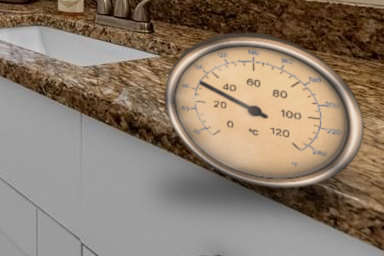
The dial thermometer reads 32 °C
